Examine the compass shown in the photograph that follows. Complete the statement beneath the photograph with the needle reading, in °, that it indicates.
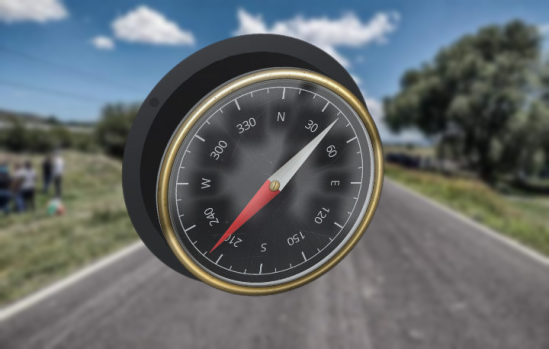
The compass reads 220 °
